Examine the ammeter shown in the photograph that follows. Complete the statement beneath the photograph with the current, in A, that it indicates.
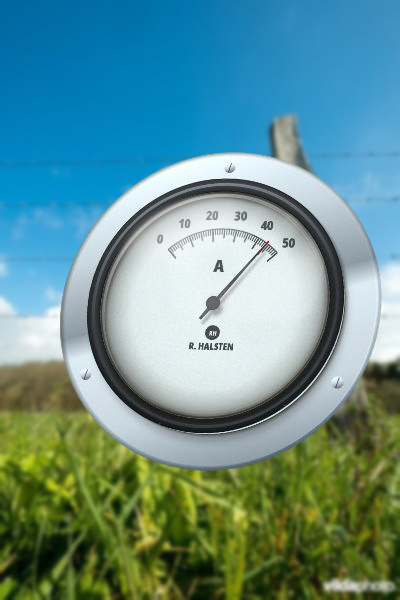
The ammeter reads 45 A
